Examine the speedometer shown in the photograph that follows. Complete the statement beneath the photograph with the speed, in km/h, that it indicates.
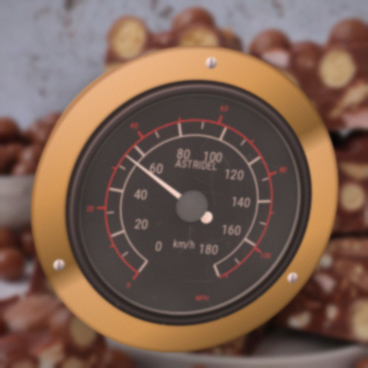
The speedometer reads 55 km/h
